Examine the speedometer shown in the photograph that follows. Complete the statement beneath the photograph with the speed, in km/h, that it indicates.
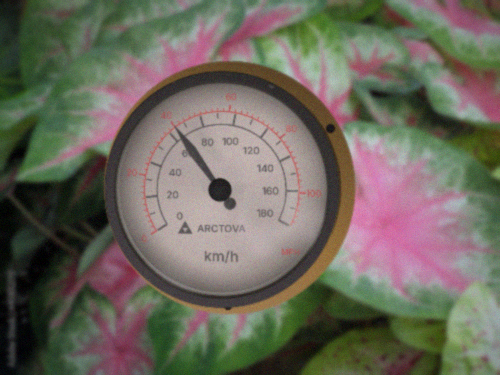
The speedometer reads 65 km/h
